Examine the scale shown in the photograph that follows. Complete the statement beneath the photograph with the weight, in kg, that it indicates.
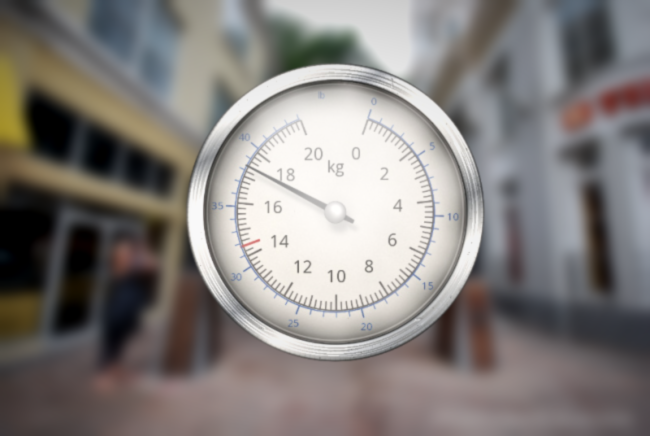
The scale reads 17.4 kg
